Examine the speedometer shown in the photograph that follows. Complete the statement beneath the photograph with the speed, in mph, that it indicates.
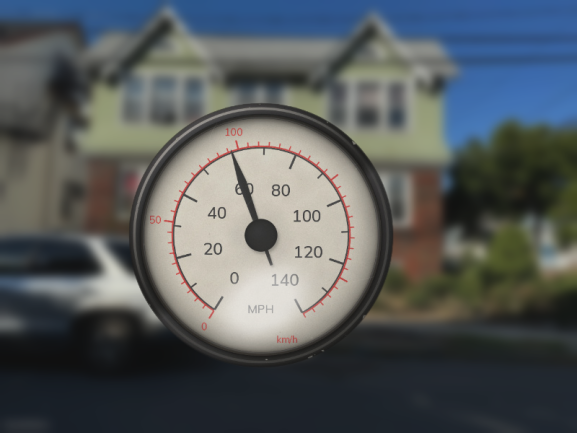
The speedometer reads 60 mph
